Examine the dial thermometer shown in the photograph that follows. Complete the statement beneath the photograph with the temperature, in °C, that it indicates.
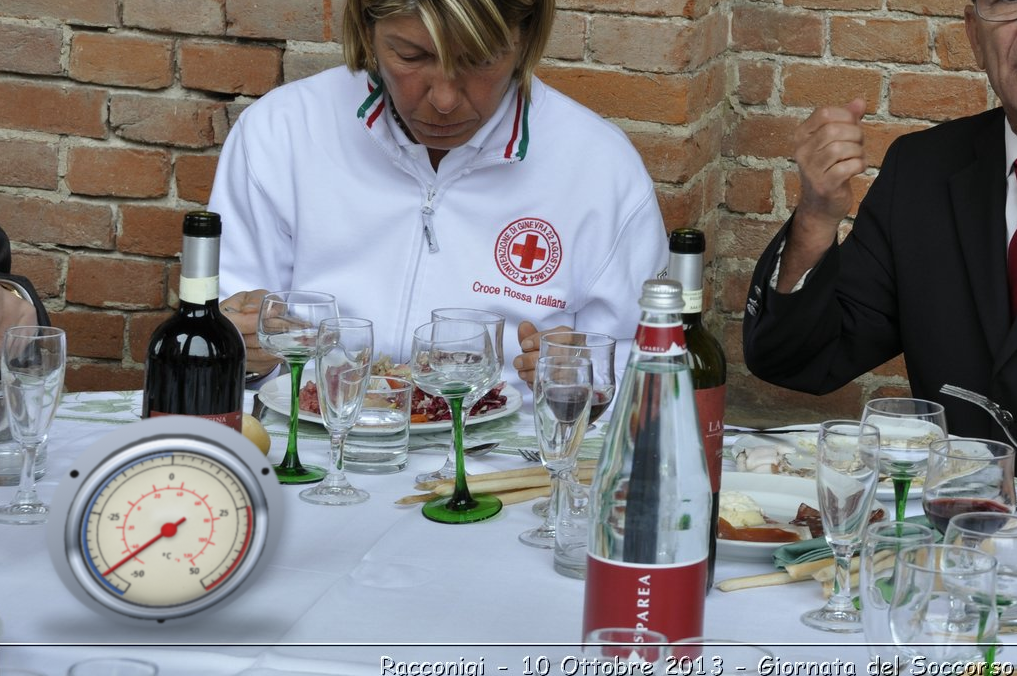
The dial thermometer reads -42.5 °C
